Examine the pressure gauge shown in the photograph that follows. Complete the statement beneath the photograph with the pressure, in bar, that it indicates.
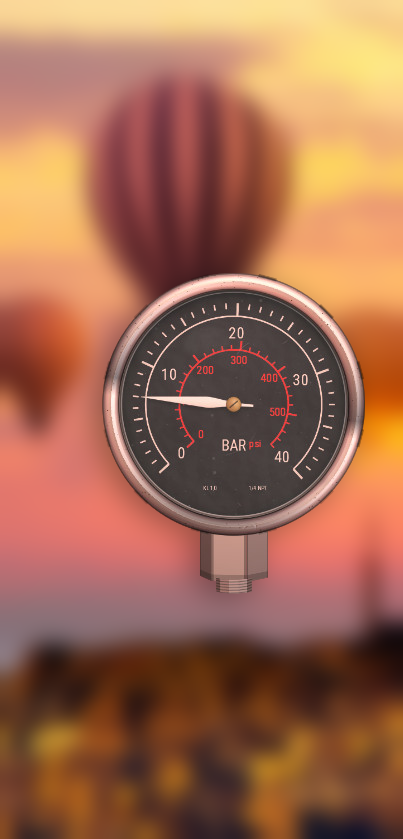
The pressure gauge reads 7 bar
